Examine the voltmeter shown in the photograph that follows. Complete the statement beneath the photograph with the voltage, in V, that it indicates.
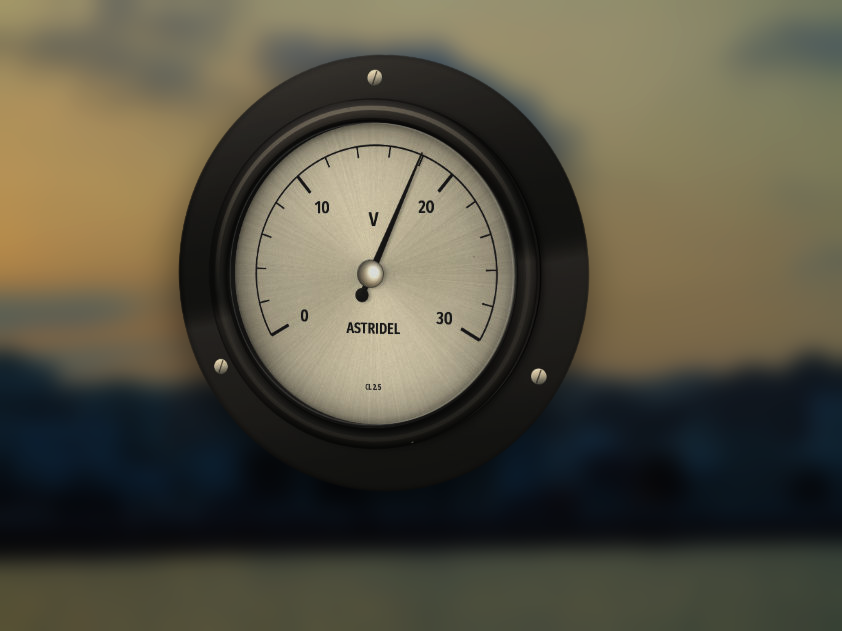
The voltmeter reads 18 V
